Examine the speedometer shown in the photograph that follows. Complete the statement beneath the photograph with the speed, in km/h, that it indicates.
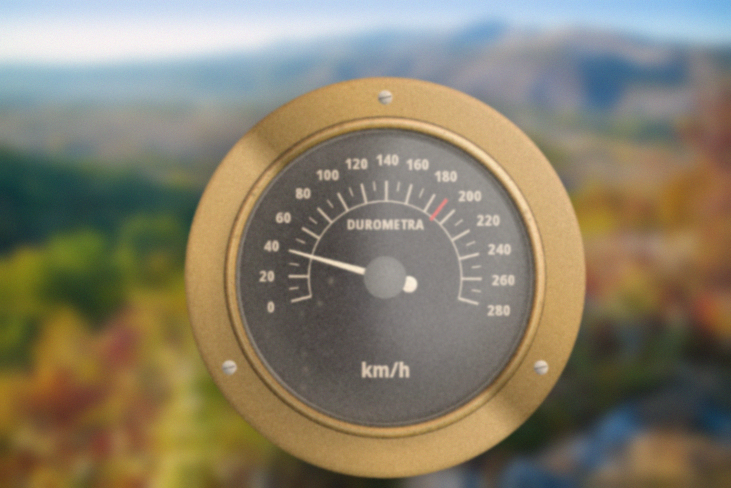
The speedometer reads 40 km/h
